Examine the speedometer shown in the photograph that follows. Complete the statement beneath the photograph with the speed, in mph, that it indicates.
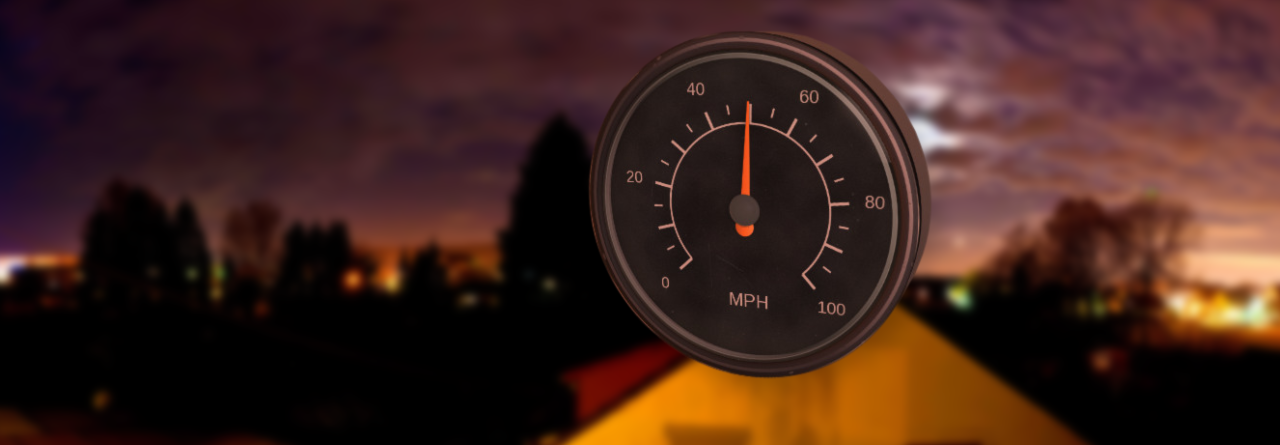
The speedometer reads 50 mph
